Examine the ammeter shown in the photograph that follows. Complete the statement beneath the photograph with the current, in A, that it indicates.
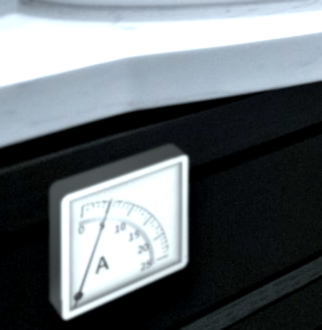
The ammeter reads 5 A
